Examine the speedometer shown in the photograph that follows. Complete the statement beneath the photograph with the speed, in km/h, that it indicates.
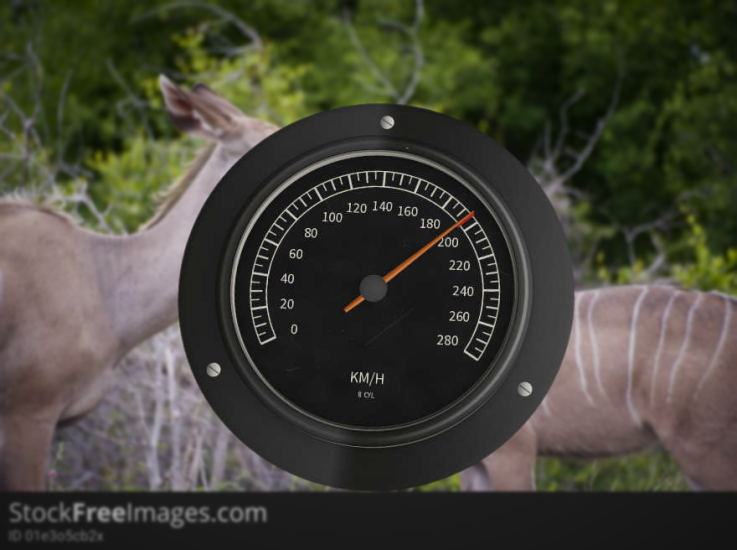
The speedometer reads 195 km/h
